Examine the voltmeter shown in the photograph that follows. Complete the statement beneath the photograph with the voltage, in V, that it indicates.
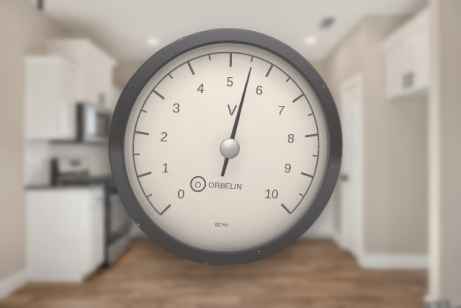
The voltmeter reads 5.5 V
